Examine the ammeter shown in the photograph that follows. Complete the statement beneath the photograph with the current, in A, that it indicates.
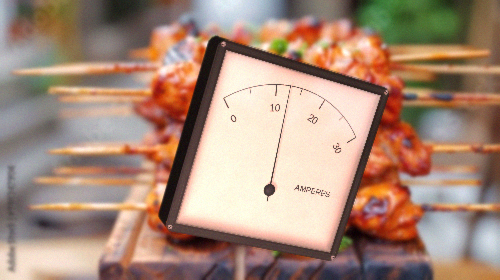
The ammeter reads 12.5 A
